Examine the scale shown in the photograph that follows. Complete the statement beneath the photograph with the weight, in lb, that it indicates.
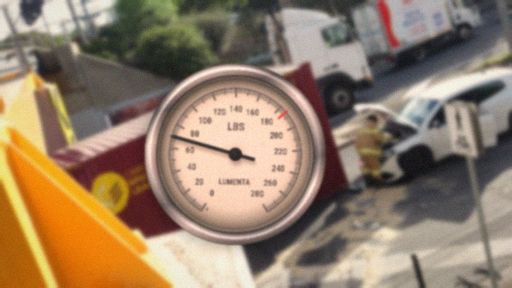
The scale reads 70 lb
